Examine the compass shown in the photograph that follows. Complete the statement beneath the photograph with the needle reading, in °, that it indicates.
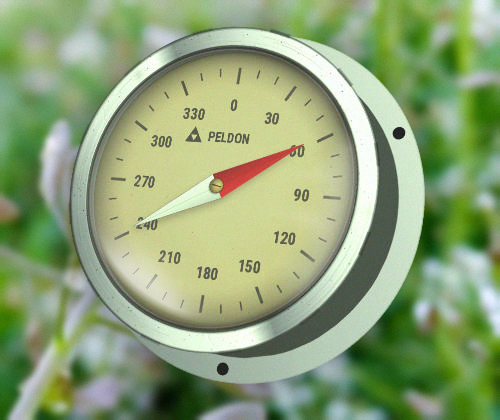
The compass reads 60 °
